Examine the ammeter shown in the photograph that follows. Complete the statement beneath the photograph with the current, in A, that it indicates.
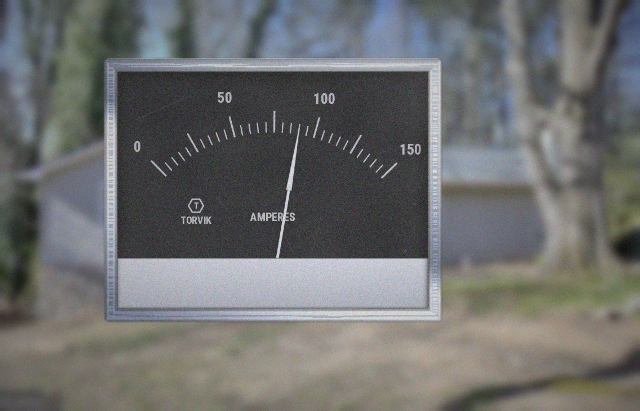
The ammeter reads 90 A
